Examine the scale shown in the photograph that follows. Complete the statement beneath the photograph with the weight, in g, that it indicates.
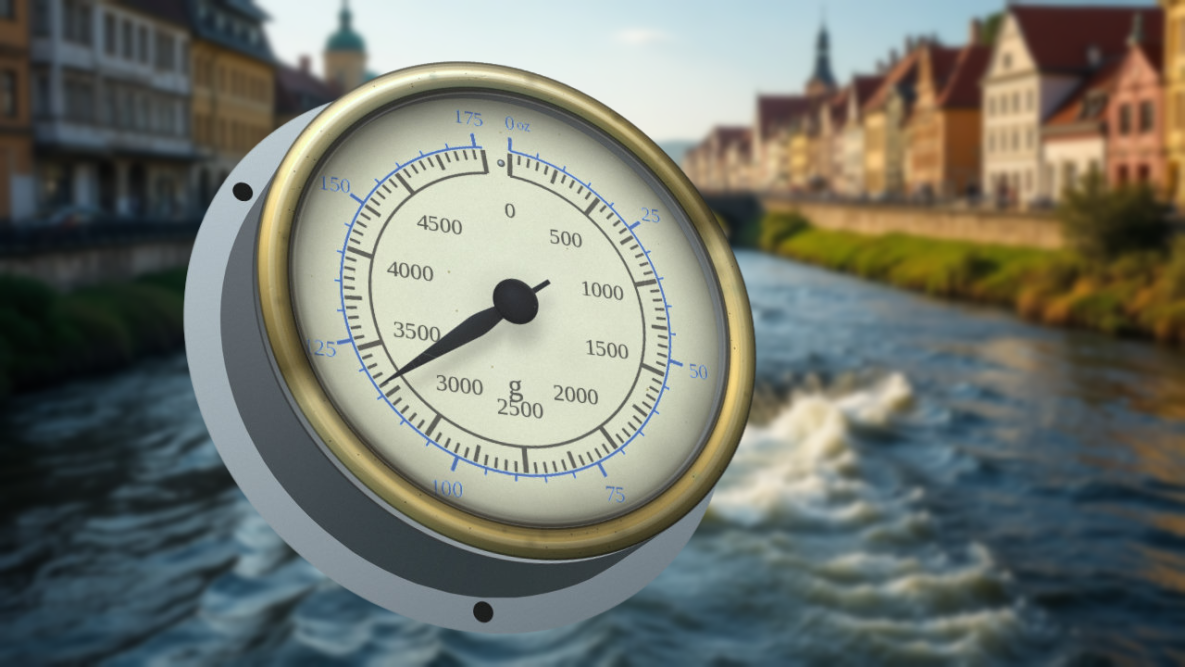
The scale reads 3300 g
